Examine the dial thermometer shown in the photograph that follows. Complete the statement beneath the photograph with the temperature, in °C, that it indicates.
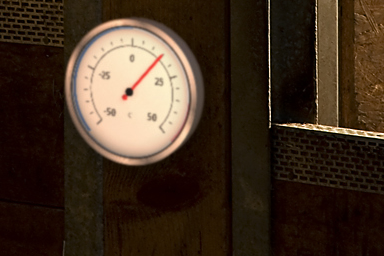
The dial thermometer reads 15 °C
